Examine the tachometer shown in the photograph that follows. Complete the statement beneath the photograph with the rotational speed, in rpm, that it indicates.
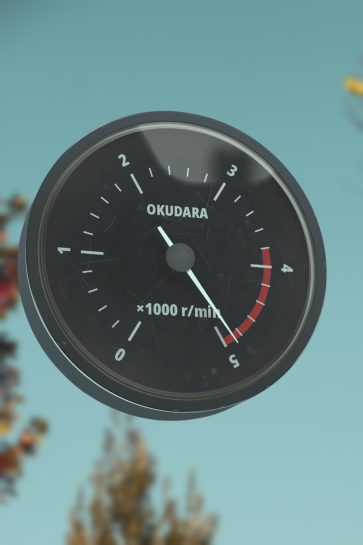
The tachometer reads 4900 rpm
